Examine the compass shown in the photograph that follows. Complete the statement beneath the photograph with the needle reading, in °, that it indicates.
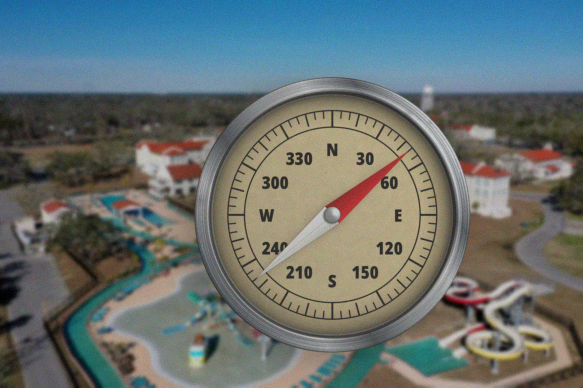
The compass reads 50 °
